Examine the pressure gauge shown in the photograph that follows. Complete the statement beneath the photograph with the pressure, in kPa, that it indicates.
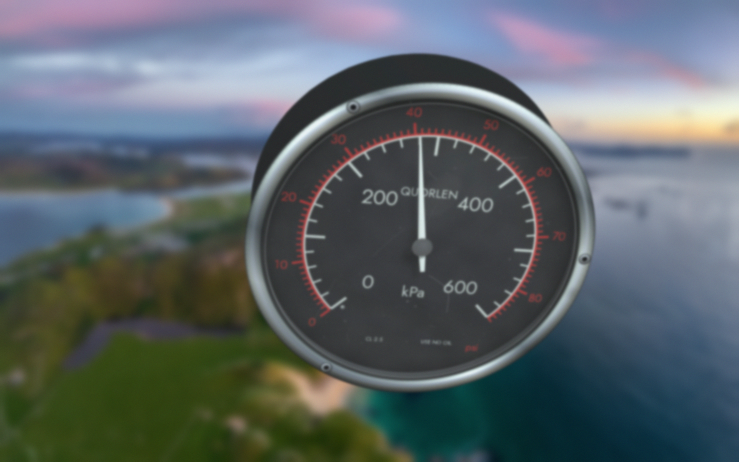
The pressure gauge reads 280 kPa
